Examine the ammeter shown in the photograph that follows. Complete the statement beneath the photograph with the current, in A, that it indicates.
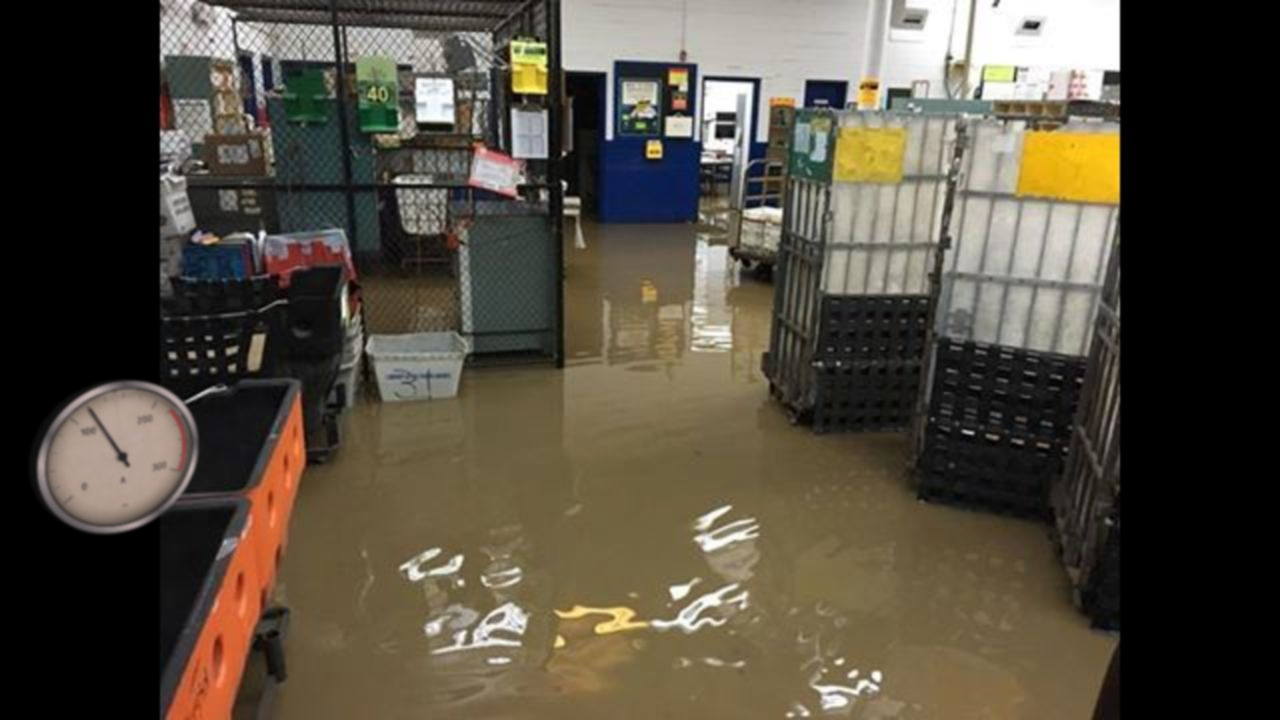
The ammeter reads 120 A
